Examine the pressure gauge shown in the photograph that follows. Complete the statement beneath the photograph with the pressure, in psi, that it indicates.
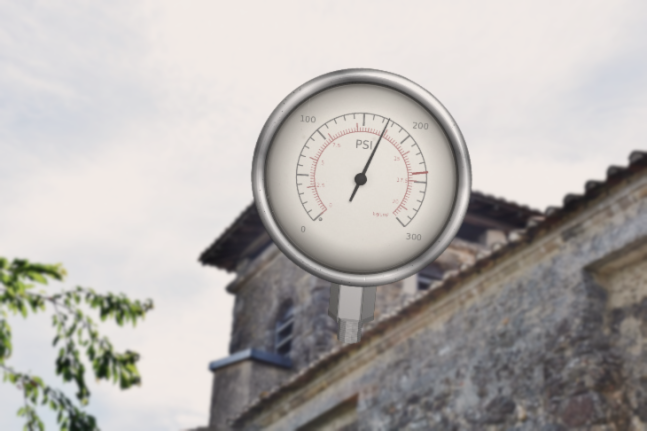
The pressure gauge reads 175 psi
